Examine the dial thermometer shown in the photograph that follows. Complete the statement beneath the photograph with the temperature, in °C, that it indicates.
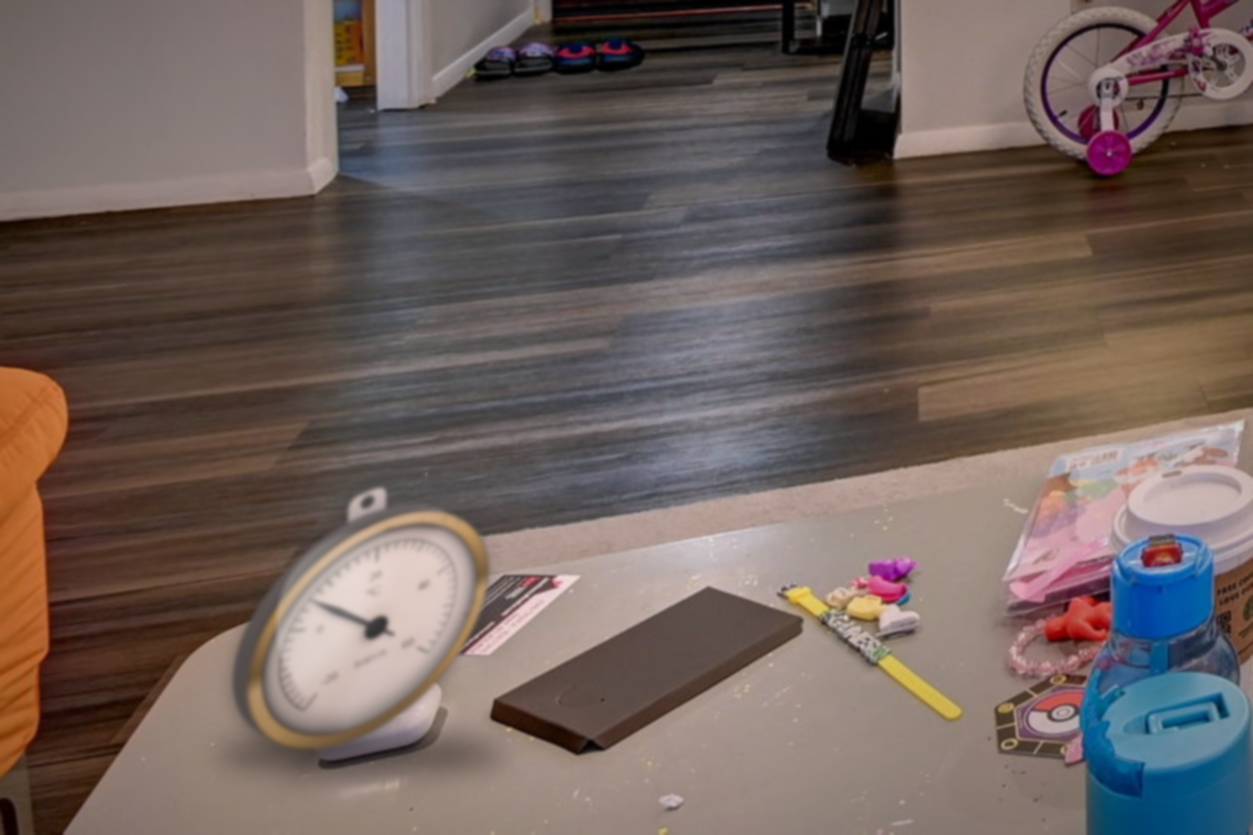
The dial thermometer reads 6 °C
